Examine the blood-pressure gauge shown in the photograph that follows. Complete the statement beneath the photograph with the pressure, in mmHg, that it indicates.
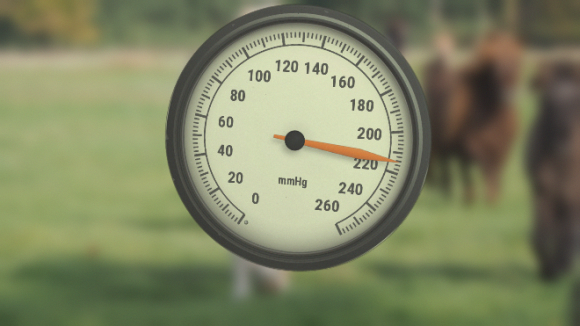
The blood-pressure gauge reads 214 mmHg
